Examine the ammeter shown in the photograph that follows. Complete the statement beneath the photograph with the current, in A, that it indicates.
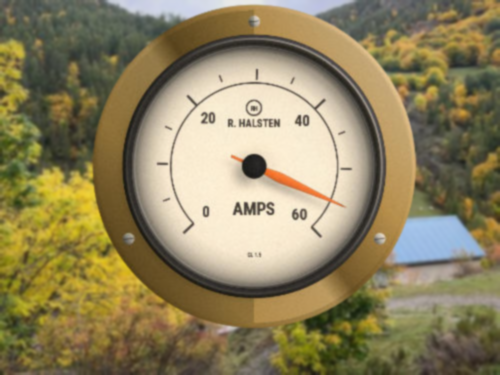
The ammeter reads 55 A
